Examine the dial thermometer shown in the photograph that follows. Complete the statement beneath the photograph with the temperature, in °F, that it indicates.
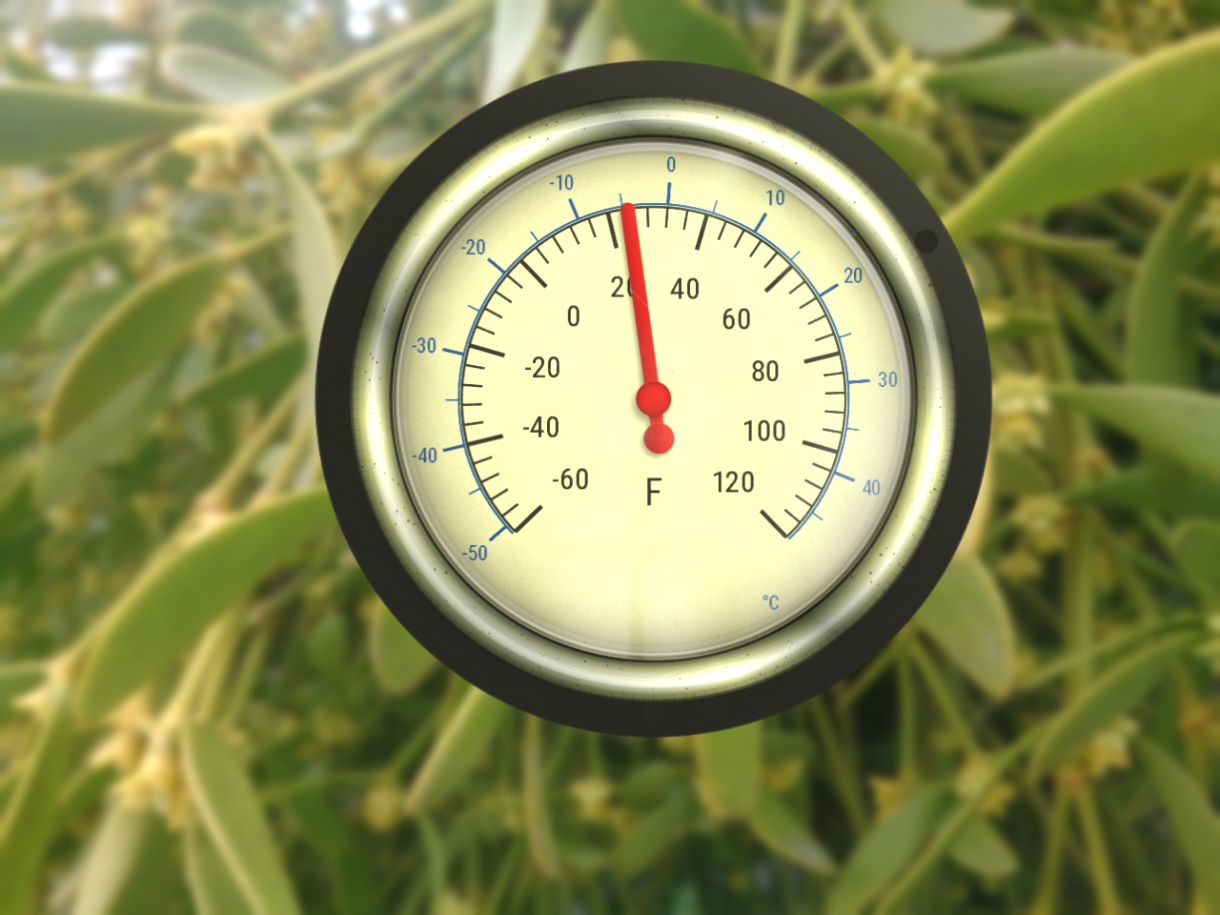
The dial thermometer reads 24 °F
